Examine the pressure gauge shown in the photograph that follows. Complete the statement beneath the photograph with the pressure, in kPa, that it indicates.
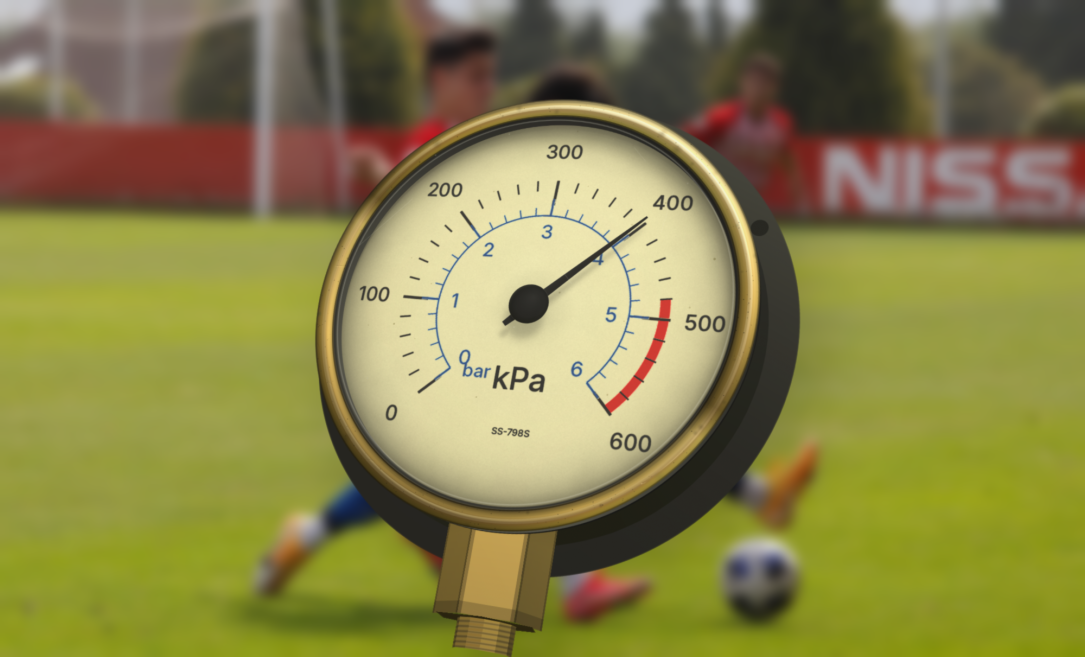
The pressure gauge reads 400 kPa
